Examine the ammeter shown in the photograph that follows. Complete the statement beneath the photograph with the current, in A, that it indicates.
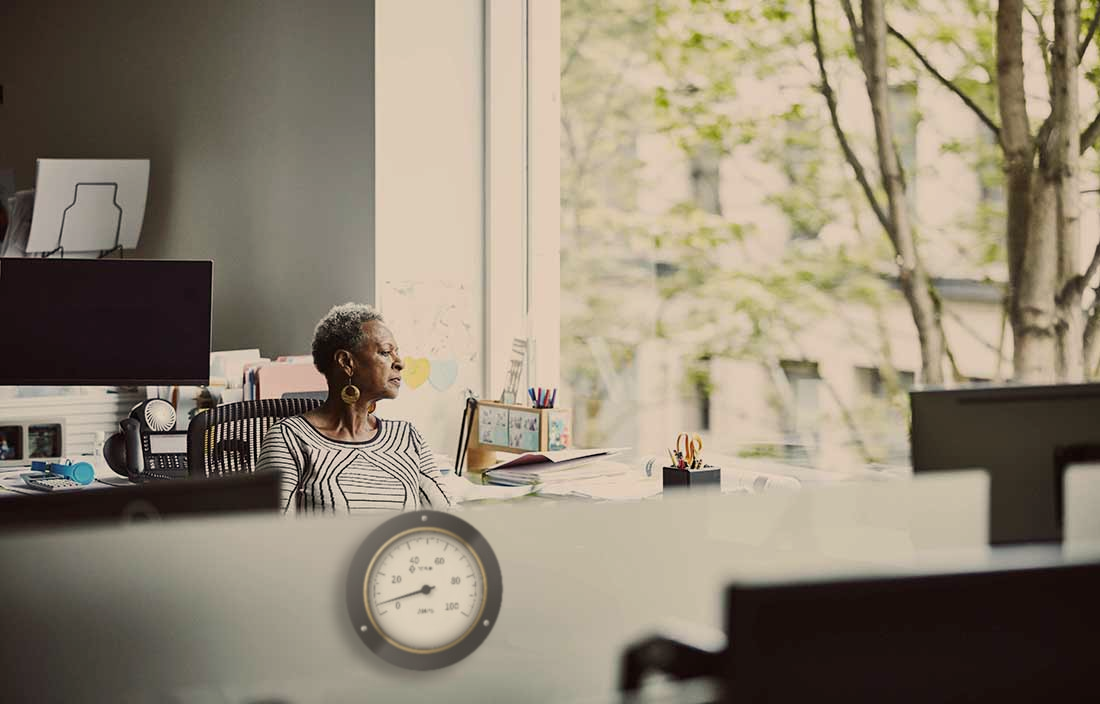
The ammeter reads 5 A
